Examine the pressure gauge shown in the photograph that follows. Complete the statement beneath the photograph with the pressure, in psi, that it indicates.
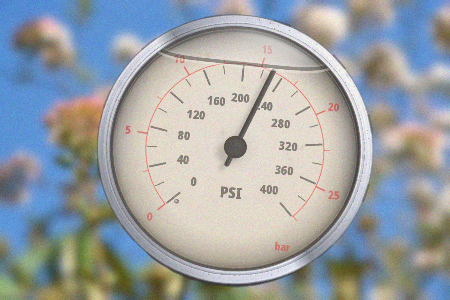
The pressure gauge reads 230 psi
